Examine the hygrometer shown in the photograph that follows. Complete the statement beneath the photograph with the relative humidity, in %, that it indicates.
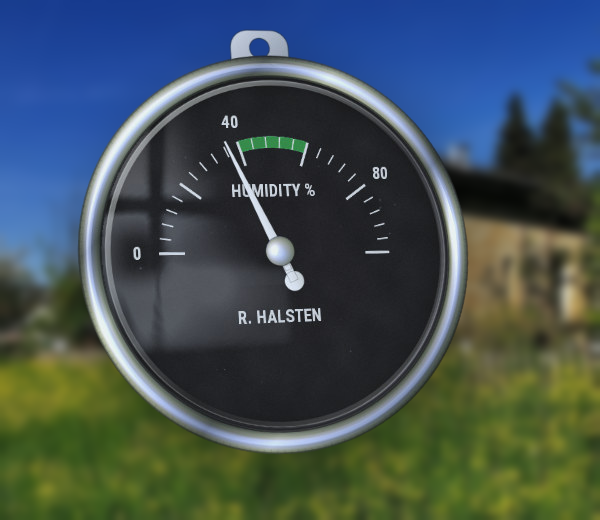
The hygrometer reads 36 %
